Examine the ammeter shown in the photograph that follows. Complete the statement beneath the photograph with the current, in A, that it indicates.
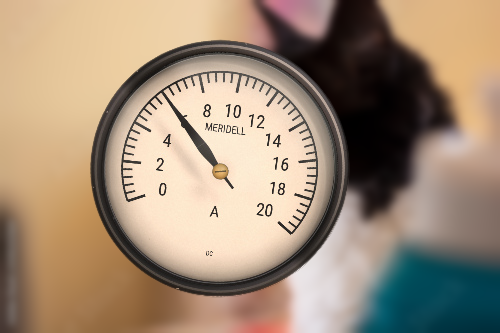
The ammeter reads 6 A
